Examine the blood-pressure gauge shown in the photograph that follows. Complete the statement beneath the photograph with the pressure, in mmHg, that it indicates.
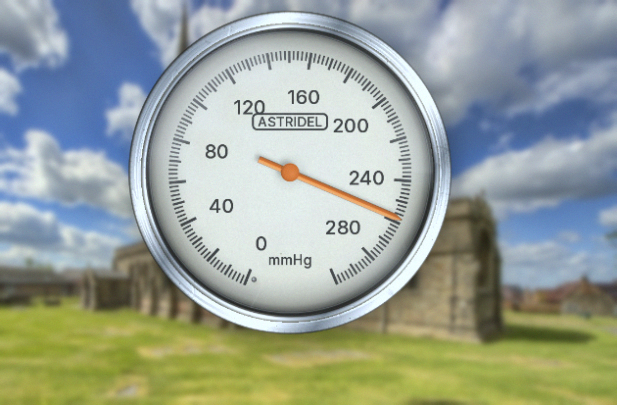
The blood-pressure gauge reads 258 mmHg
